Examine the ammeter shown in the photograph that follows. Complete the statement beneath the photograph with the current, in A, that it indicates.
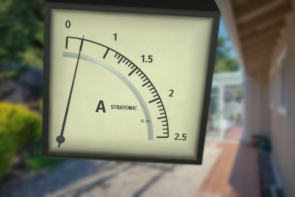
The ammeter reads 0.5 A
